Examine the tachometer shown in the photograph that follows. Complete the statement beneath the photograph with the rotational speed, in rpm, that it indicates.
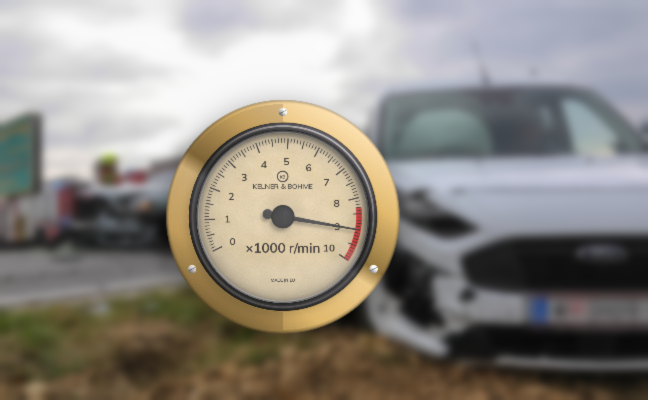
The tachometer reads 9000 rpm
